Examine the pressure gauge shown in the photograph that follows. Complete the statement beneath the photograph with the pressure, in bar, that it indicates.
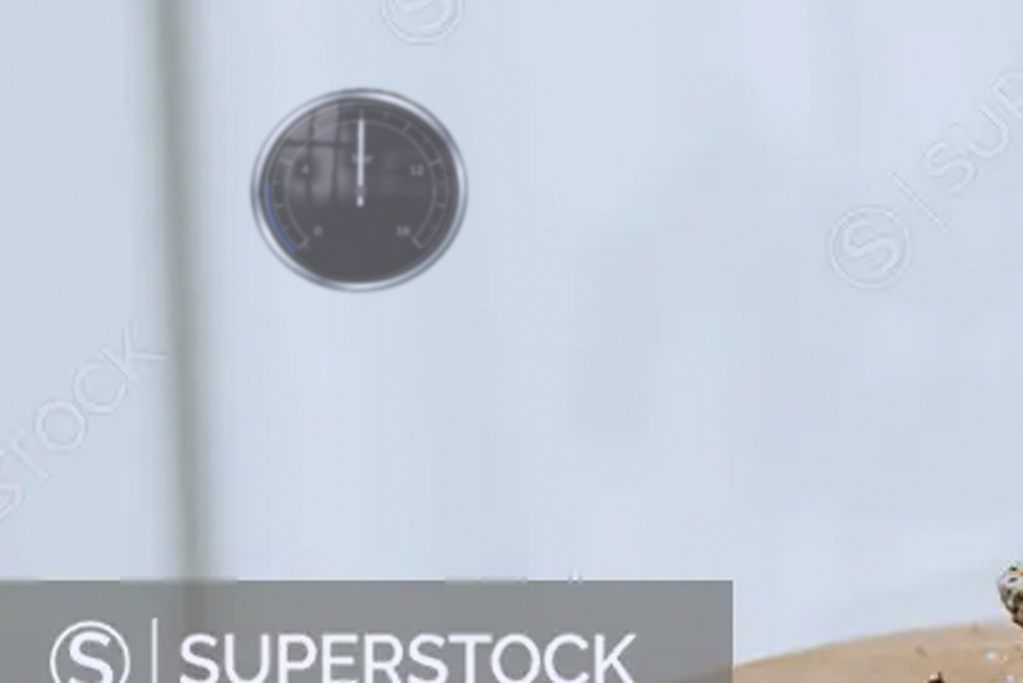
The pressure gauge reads 8 bar
